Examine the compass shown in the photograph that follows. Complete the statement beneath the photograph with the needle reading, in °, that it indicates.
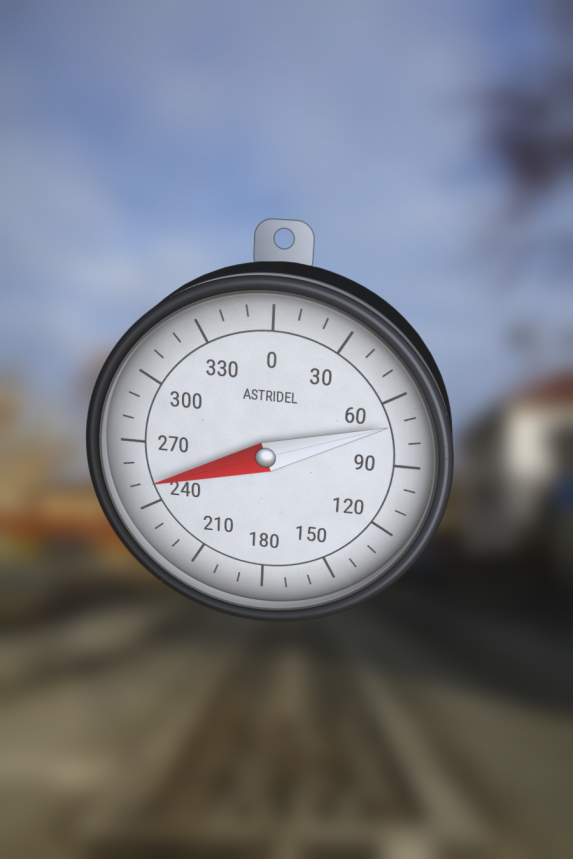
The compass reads 250 °
